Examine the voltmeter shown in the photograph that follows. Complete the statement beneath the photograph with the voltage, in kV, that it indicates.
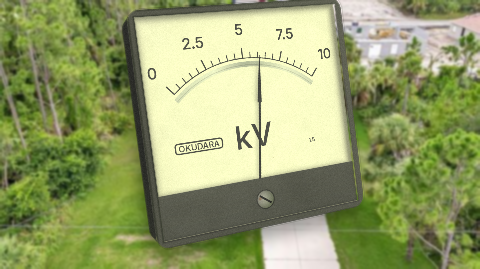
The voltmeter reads 6 kV
